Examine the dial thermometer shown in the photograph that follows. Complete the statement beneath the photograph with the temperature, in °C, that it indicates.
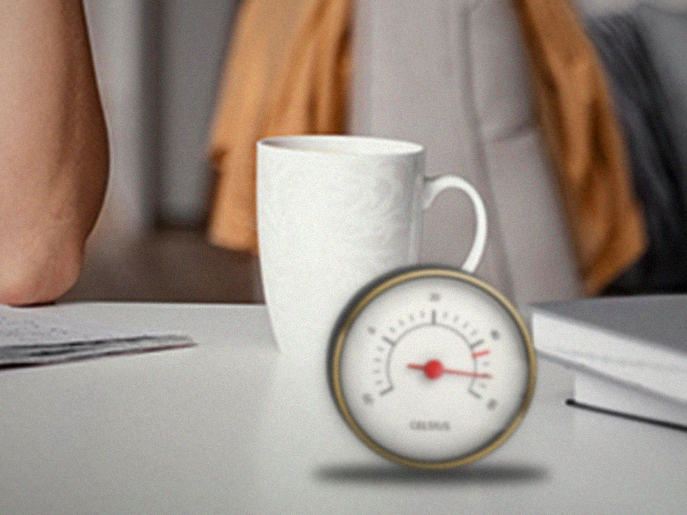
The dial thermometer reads 52 °C
